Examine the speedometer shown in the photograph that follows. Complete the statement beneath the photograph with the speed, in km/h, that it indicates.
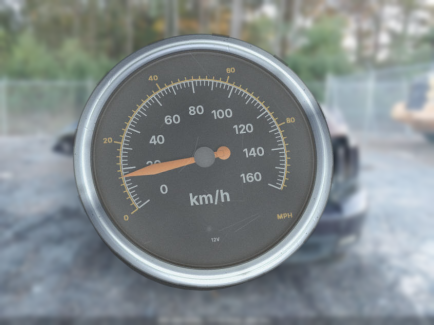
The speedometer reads 16 km/h
